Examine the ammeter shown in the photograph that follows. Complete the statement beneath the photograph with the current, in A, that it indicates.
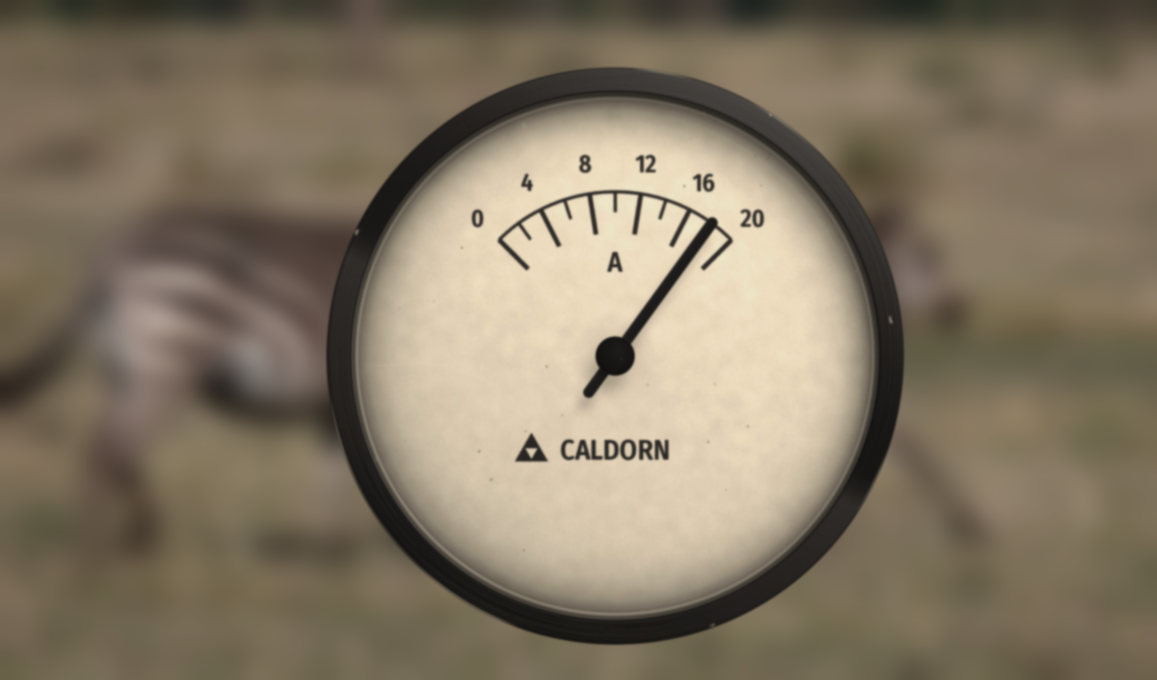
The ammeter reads 18 A
